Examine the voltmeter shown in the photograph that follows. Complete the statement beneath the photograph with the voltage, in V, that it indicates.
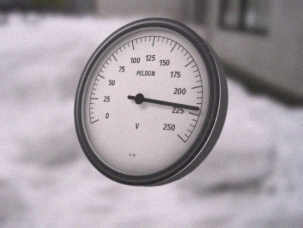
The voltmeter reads 220 V
